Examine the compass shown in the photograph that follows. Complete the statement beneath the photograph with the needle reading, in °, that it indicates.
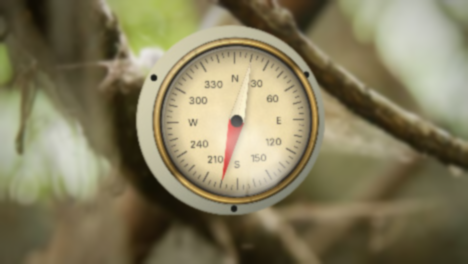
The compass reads 195 °
